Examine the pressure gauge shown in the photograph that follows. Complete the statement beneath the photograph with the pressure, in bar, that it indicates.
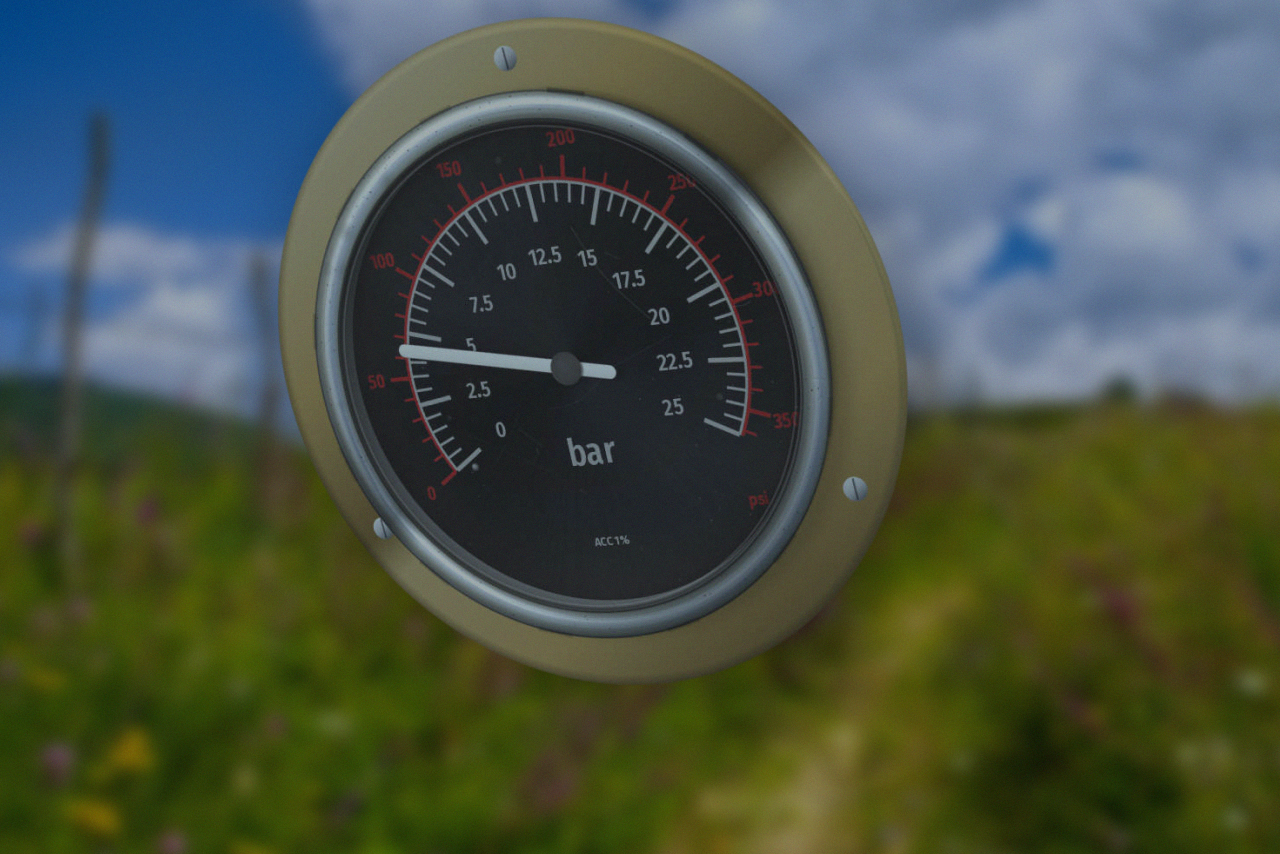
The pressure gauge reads 4.5 bar
